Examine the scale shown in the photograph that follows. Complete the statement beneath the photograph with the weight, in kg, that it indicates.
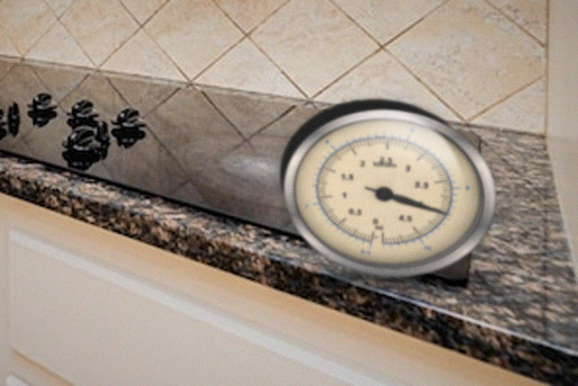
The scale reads 4 kg
